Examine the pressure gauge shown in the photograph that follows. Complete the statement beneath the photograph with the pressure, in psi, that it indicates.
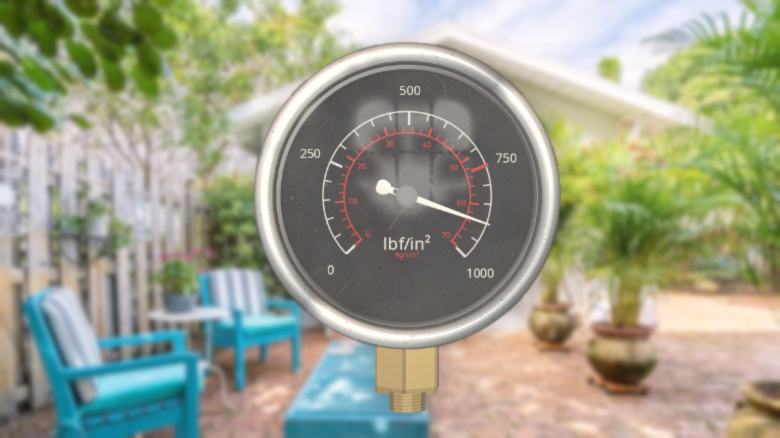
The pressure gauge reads 900 psi
